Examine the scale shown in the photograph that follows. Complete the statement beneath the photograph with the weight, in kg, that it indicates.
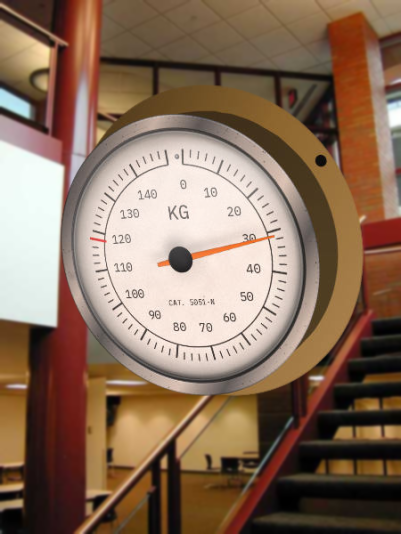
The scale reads 31 kg
